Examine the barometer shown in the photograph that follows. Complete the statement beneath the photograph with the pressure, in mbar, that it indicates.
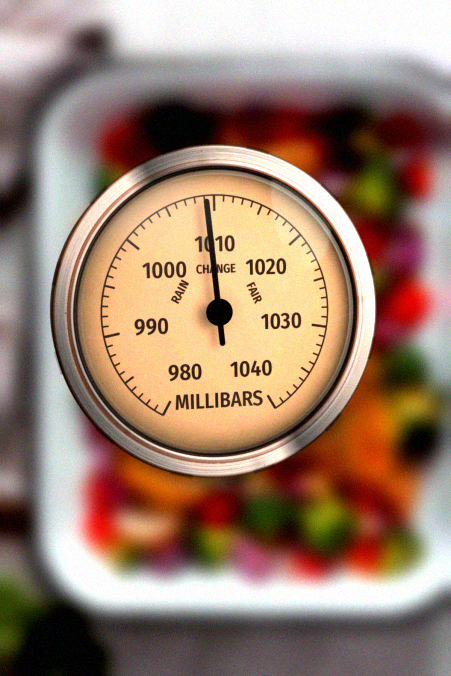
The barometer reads 1009 mbar
